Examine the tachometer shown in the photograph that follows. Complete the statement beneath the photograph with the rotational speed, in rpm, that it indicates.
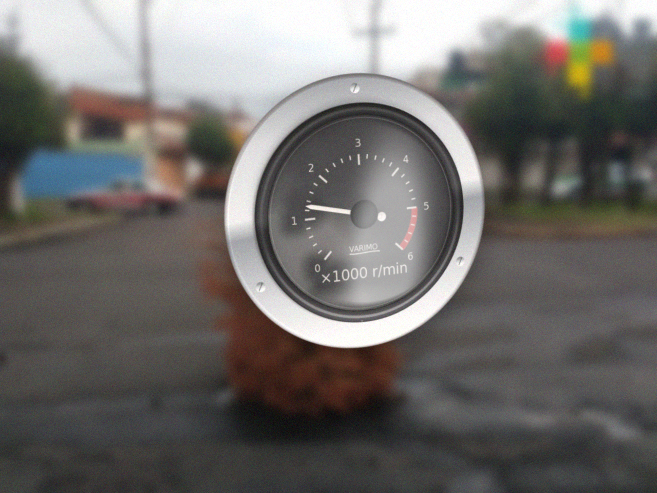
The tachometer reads 1300 rpm
